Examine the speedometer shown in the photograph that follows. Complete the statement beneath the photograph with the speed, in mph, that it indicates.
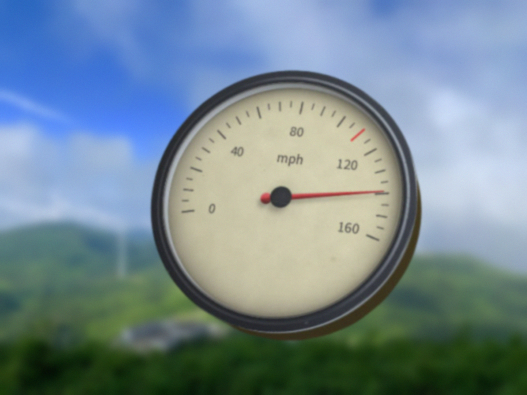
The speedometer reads 140 mph
